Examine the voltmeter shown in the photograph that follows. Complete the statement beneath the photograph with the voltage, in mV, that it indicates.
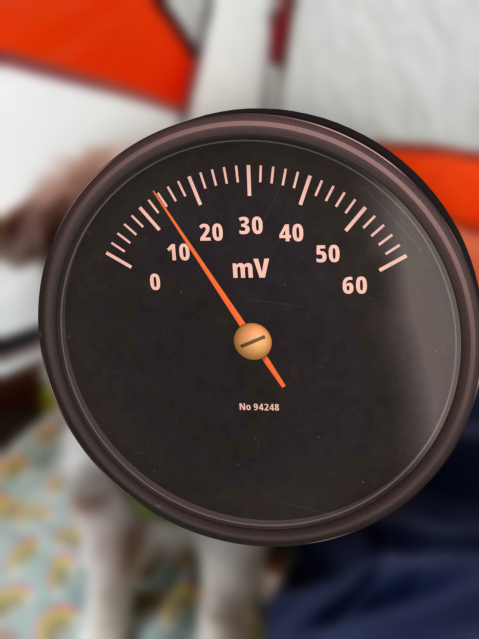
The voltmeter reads 14 mV
